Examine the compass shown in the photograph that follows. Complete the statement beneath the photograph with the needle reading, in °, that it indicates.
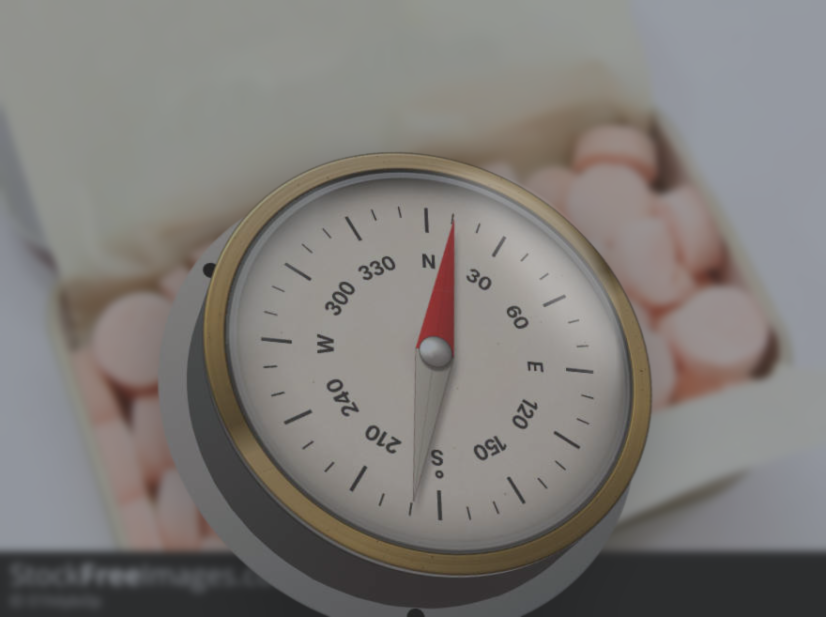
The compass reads 10 °
